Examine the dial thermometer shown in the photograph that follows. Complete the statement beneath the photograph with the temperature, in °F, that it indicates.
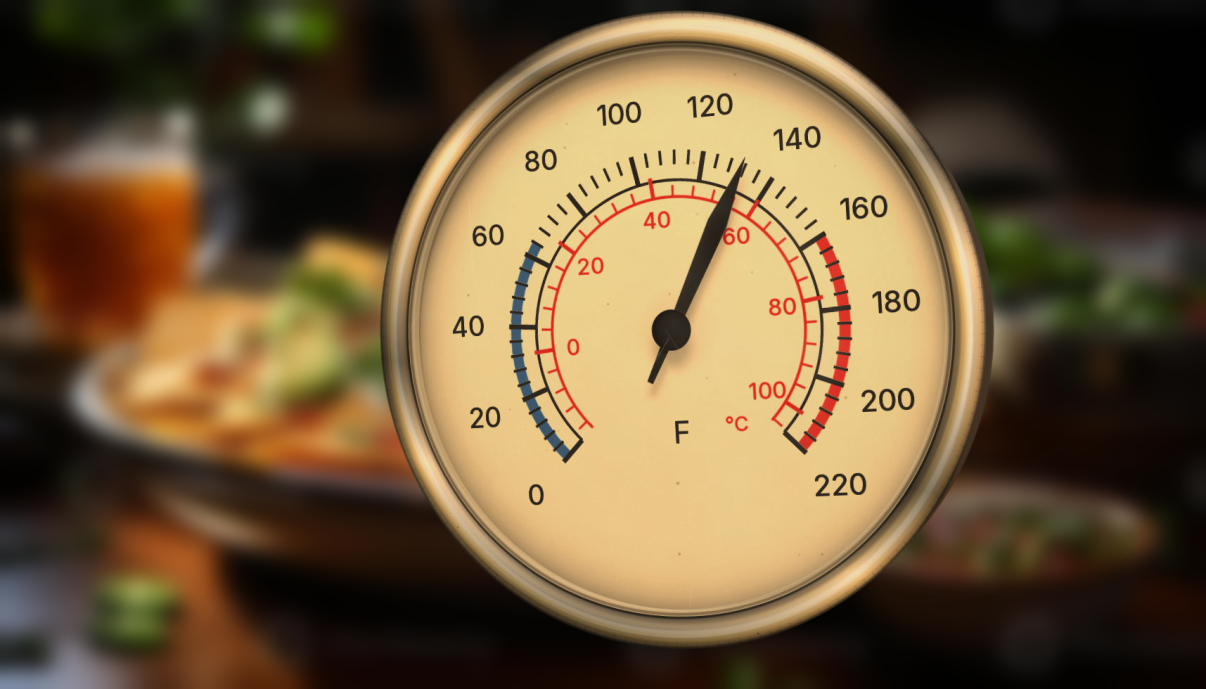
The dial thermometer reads 132 °F
